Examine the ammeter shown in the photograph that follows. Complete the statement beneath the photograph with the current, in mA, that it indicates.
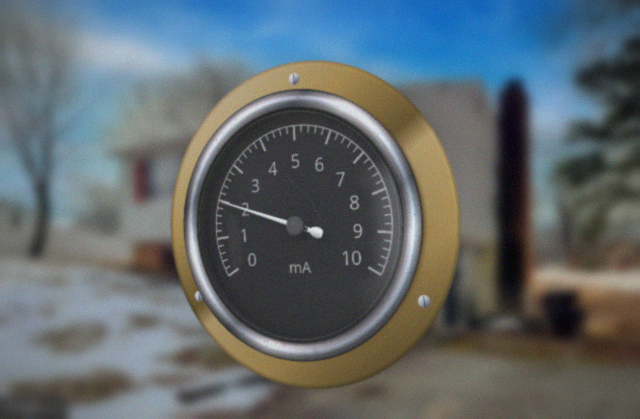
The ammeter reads 2 mA
